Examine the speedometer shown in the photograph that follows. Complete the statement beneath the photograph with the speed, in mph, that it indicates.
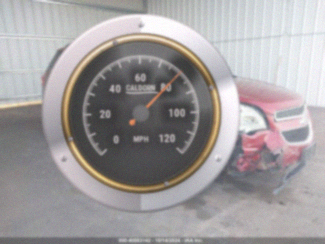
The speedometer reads 80 mph
